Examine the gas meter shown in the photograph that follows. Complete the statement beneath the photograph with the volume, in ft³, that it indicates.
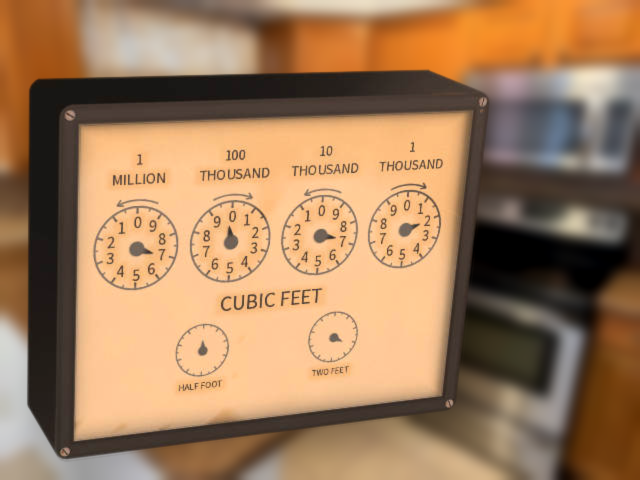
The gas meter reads 697200 ft³
